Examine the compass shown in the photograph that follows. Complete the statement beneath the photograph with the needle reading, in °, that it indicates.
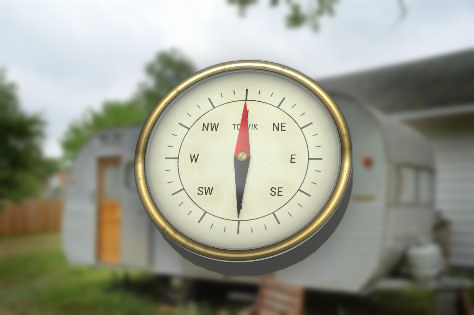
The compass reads 0 °
